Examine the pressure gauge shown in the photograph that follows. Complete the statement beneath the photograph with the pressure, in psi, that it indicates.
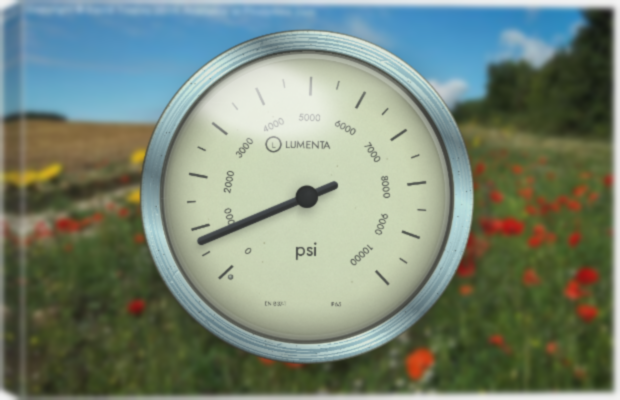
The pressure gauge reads 750 psi
